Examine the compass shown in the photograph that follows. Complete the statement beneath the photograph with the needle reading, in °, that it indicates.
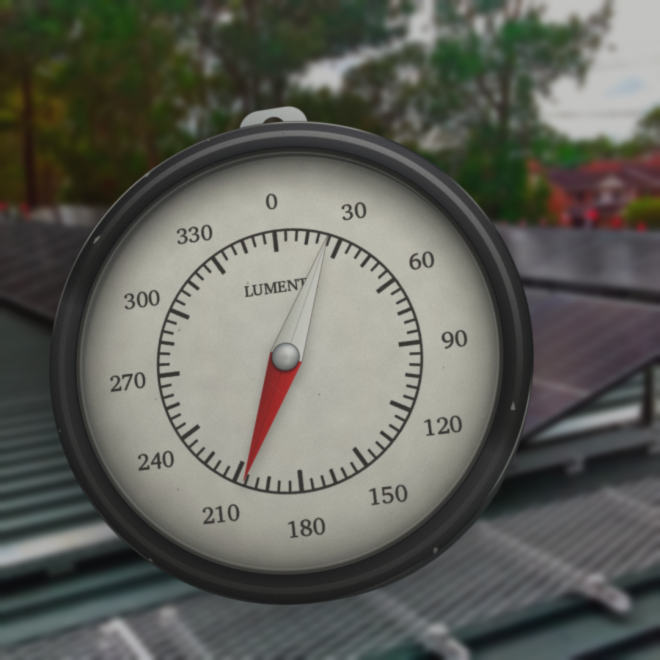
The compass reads 205 °
